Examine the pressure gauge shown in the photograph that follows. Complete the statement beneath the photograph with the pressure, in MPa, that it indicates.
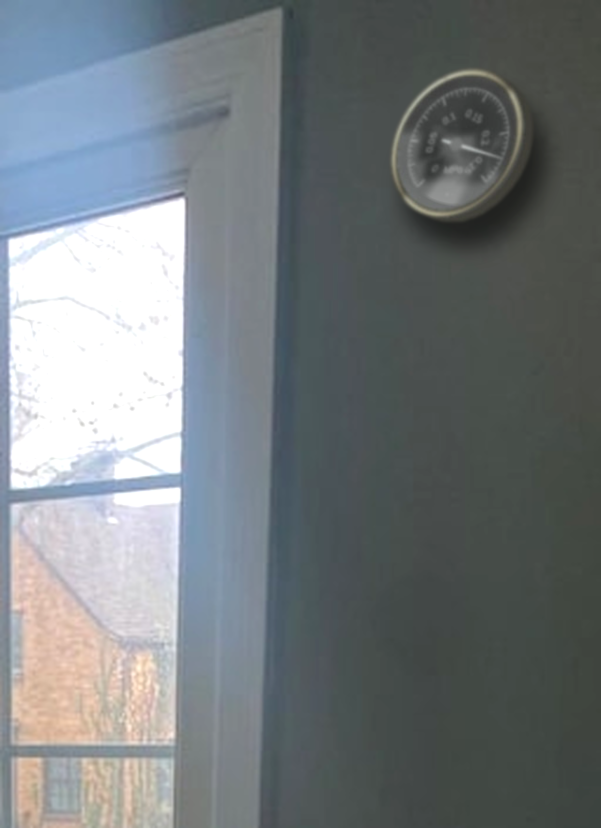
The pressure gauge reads 0.225 MPa
